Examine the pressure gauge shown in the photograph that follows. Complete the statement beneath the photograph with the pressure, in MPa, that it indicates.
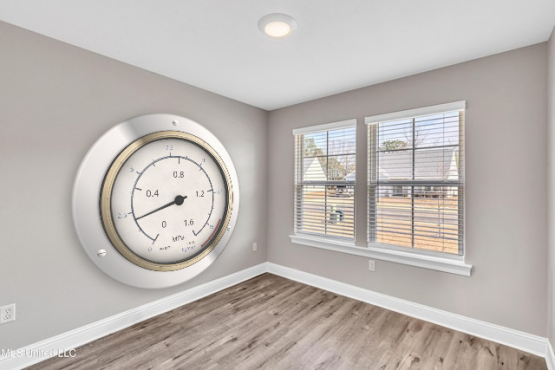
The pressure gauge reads 0.2 MPa
